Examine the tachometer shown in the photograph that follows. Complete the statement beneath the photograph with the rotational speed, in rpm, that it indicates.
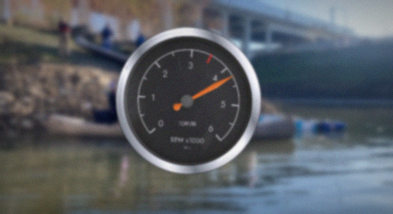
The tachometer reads 4250 rpm
